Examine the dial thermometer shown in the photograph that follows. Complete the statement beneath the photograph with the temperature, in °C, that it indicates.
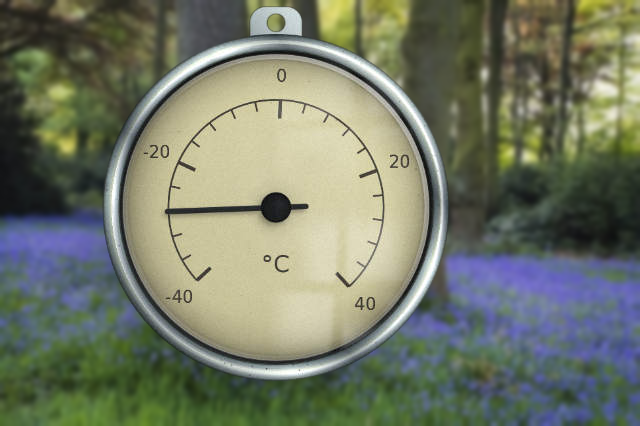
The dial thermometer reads -28 °C
